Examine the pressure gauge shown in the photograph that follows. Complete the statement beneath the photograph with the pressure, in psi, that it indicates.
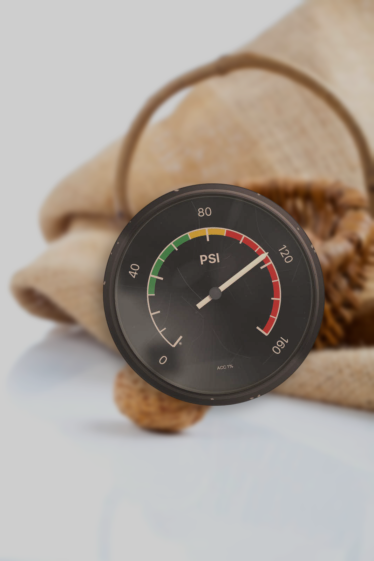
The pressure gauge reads 115 psi
